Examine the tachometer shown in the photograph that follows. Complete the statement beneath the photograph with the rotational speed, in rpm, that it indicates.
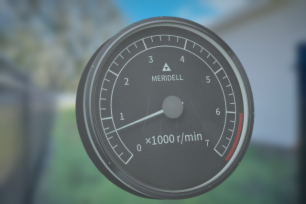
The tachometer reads 700 rpm
